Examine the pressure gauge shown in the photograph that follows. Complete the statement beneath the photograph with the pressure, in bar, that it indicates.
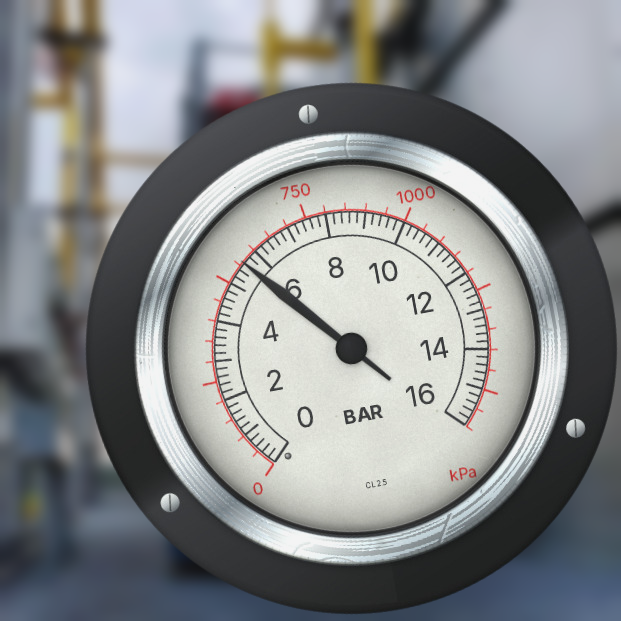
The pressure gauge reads 5.6 bar
